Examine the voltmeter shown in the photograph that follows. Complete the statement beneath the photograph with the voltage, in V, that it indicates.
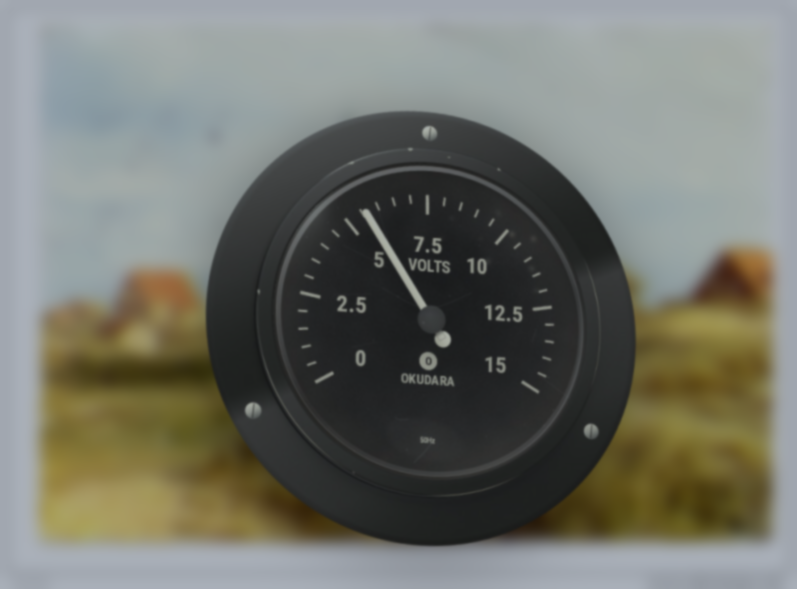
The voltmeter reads 5.5 V
